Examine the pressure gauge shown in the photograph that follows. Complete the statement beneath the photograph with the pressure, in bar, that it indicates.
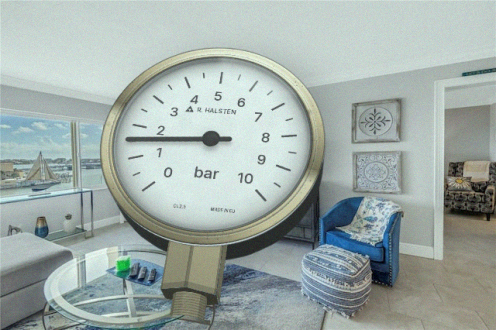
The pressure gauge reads 1.5 bar
